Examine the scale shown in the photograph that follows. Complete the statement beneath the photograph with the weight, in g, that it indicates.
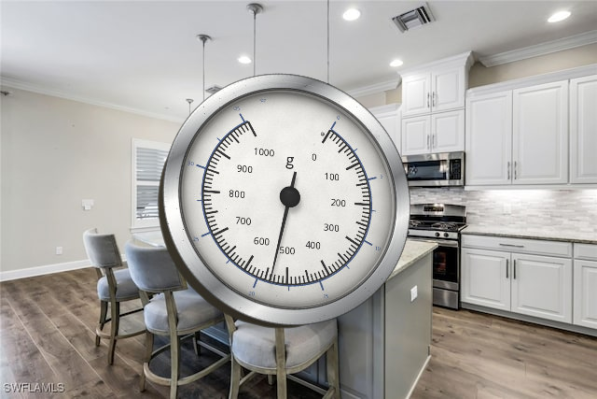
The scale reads 540 g
